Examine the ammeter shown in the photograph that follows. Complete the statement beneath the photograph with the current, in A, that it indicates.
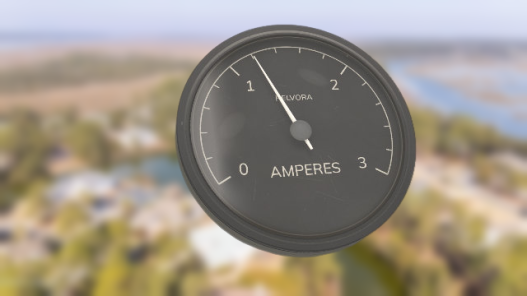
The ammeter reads 1.2 A
